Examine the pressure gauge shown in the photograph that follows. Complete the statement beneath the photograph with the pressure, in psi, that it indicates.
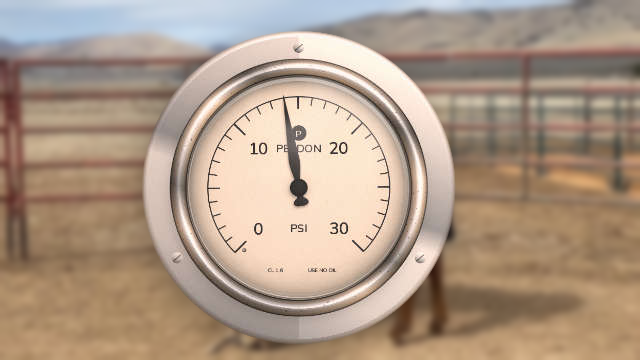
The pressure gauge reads 14 psi
